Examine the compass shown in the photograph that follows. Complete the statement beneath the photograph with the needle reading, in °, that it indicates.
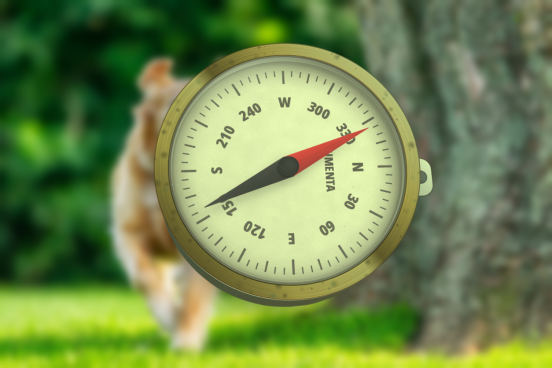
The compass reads 335 °
